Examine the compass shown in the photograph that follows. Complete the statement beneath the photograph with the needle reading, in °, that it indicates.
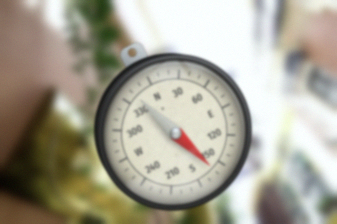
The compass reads 160 °
